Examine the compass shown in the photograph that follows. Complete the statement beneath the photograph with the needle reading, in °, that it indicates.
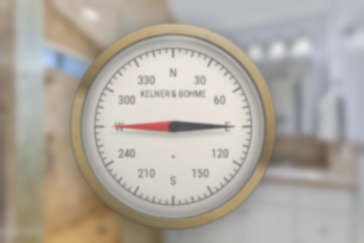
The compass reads 270 °
